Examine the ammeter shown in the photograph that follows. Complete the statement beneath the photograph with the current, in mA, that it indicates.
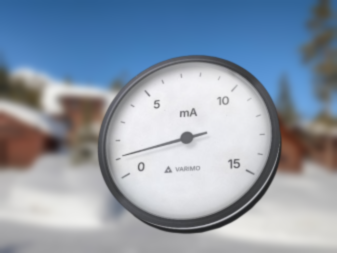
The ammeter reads 1 mA
